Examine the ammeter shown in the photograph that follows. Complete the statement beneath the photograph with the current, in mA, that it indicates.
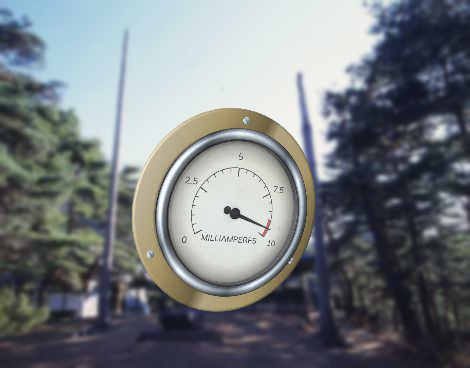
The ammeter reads 9.5 mA
